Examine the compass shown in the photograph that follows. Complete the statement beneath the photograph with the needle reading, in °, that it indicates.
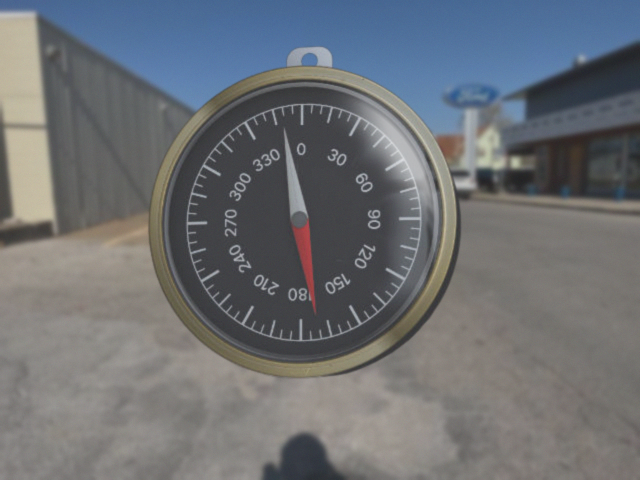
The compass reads 170 °
